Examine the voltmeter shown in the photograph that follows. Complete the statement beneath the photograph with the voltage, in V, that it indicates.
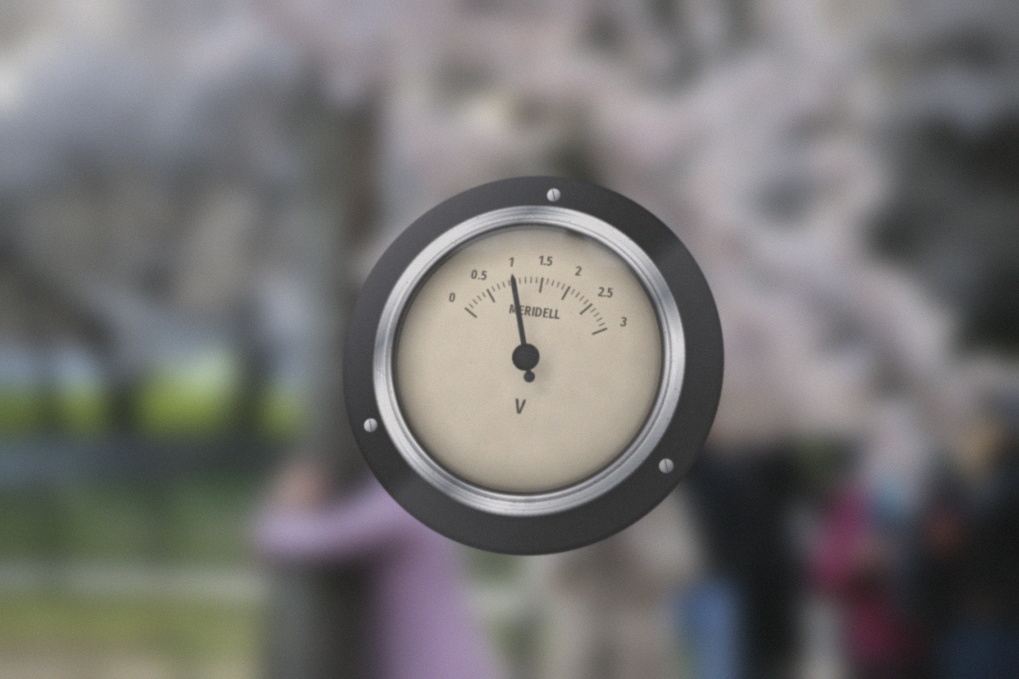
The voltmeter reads 1 V
